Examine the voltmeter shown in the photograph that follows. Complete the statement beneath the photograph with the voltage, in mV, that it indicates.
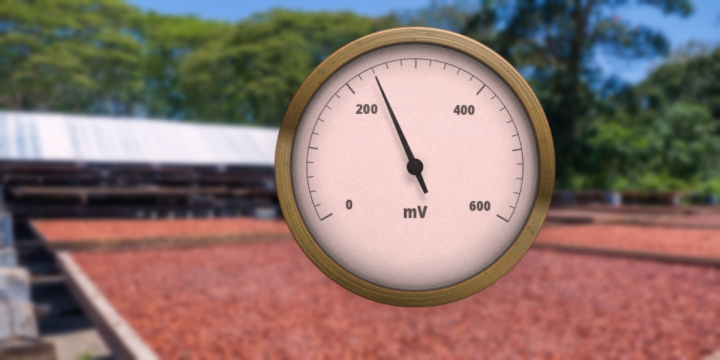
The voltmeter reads 240 mV
